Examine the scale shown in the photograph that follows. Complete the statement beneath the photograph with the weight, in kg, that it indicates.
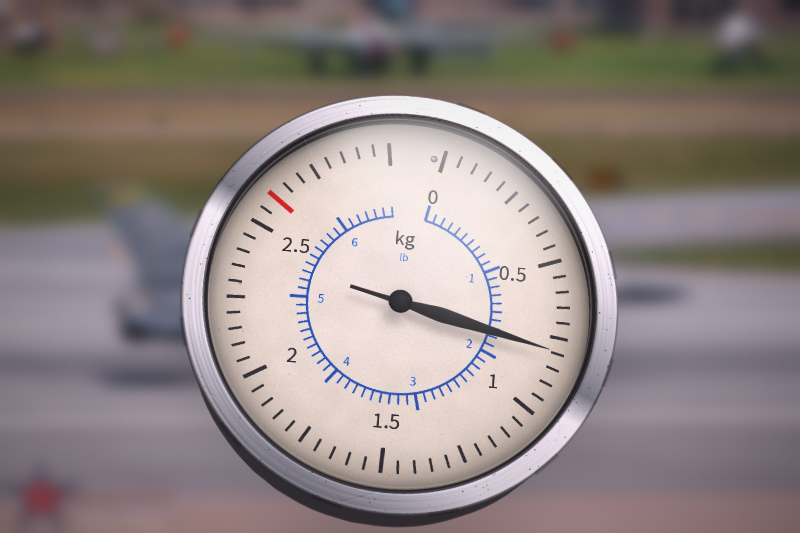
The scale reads 0.8 kg
